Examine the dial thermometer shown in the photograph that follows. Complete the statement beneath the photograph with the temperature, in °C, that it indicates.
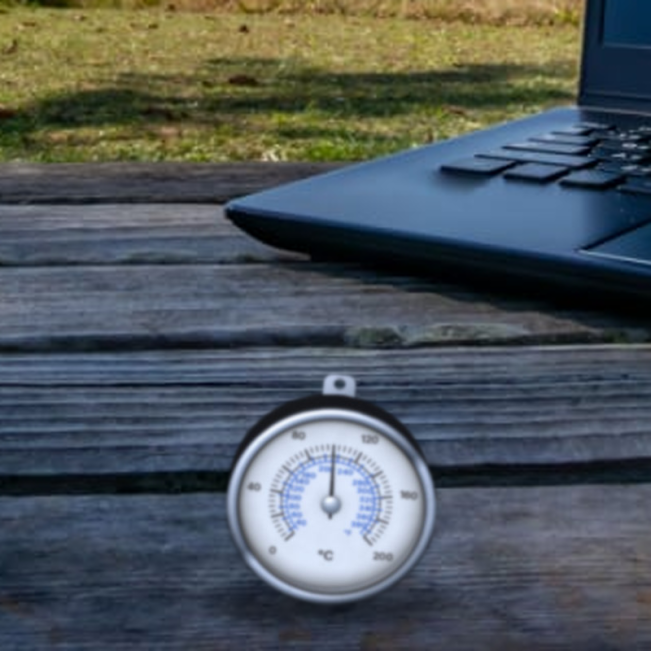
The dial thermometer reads 100 °C
